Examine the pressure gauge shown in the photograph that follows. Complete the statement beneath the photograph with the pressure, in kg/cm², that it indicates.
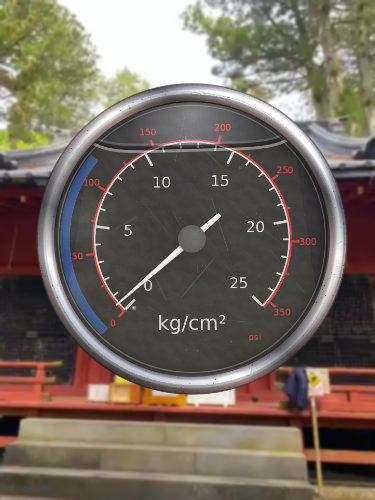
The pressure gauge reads 0.5 kg/cm²
